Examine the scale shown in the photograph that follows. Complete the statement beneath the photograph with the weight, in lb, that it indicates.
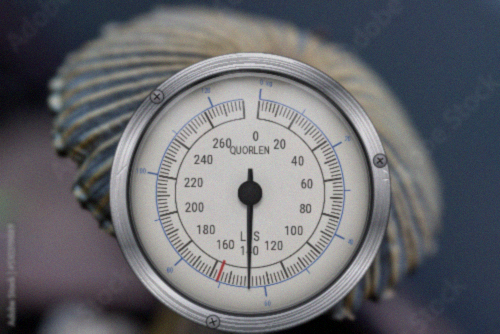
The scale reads 140 lb
